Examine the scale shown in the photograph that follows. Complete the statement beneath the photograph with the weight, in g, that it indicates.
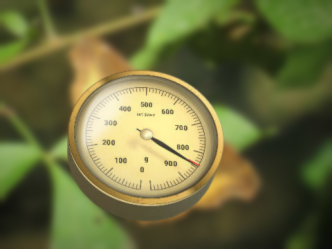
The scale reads 850 g
